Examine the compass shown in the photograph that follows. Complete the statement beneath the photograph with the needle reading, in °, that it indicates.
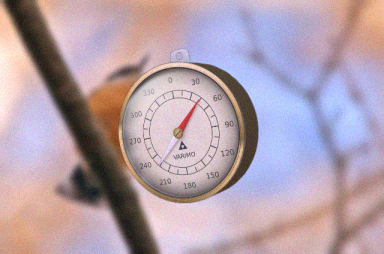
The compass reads 45 °
